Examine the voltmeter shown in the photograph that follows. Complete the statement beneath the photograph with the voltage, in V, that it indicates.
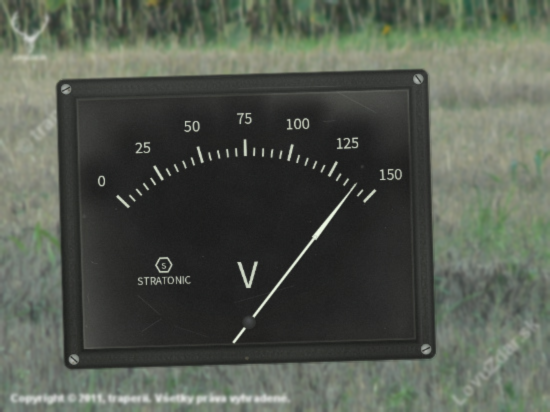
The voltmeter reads 140 V
